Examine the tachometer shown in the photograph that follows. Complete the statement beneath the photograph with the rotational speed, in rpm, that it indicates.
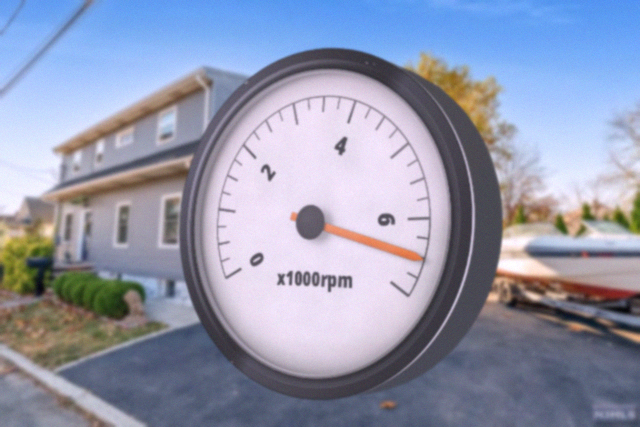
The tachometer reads 6500 rpm
